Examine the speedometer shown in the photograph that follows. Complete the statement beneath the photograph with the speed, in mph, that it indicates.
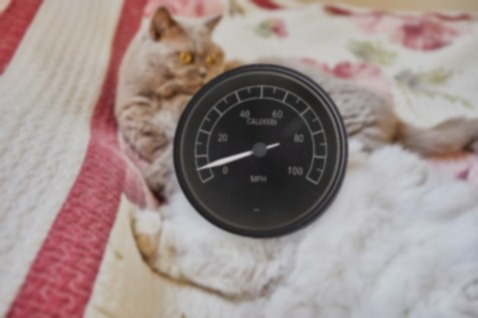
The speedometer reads 5 mph
